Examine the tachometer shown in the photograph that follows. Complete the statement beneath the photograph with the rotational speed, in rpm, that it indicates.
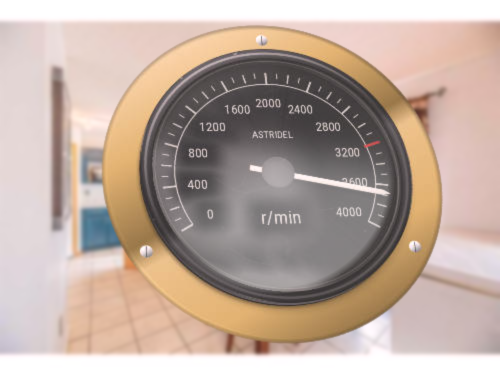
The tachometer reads 3700 rpm
